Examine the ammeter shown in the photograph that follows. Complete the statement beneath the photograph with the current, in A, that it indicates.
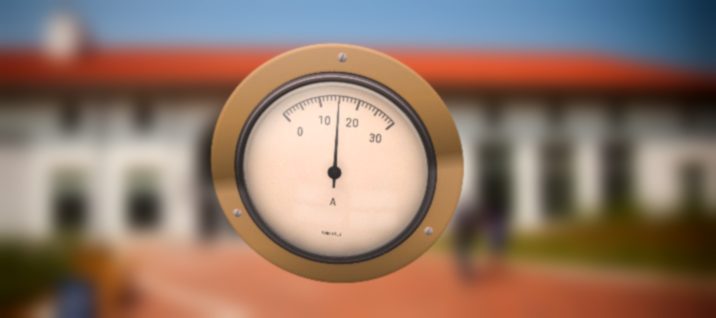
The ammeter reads 15 A
